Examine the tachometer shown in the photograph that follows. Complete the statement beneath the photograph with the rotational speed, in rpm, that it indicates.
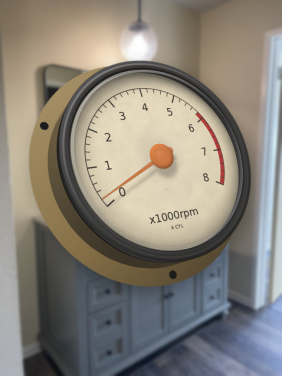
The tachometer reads 200 rpm
